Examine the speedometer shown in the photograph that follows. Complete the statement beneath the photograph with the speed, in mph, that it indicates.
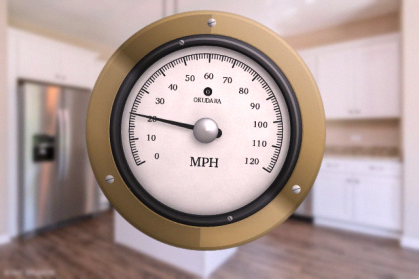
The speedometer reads 20 mph
